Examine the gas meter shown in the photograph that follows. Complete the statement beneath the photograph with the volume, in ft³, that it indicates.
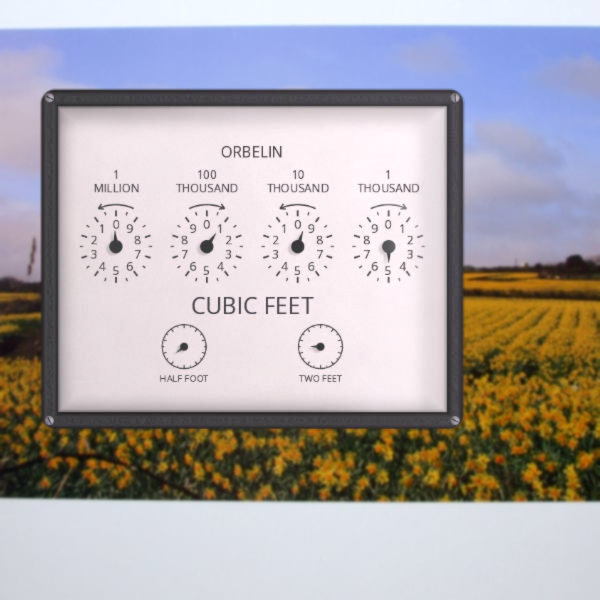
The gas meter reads 9500 ft³
